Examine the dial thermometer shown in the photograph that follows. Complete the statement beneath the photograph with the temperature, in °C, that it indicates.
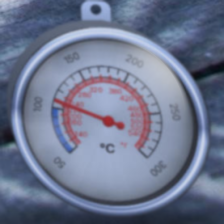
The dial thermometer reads 110 °C
